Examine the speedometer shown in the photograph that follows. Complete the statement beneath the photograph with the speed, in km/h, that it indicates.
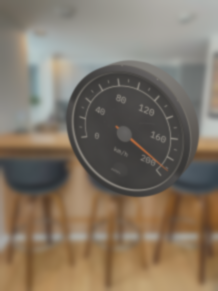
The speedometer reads 190 km/h
